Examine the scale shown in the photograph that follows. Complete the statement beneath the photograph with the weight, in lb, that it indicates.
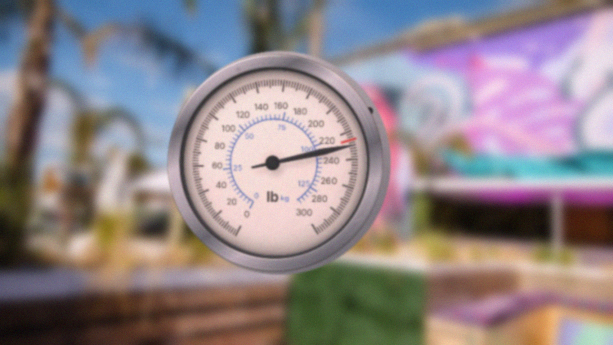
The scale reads 230 lb
